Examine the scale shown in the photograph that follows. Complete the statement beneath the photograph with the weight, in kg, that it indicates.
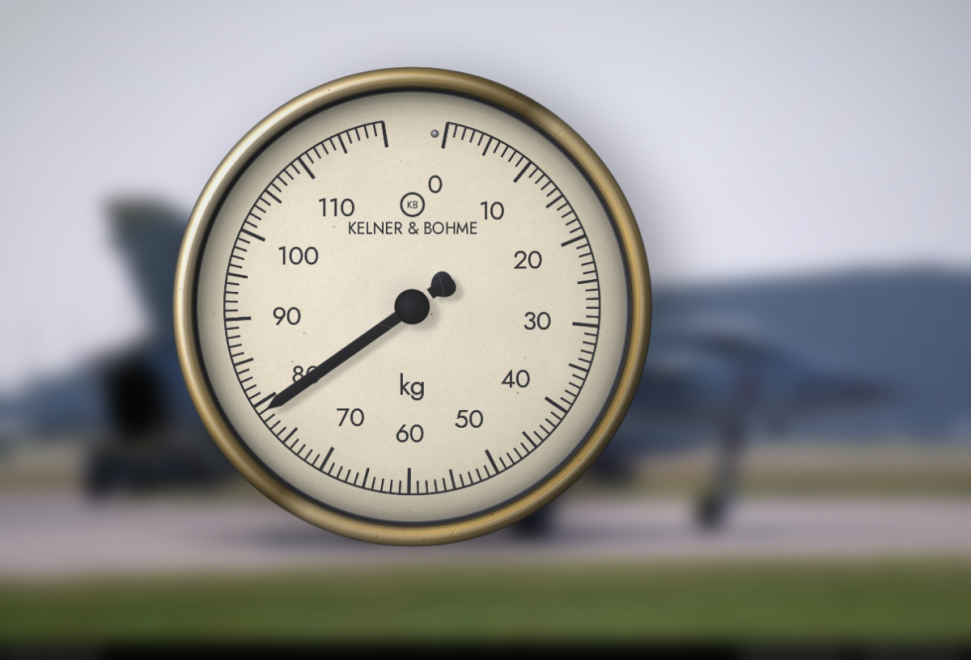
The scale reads 79 kg
